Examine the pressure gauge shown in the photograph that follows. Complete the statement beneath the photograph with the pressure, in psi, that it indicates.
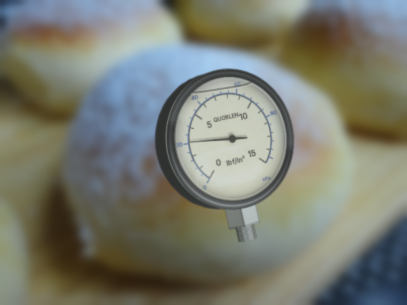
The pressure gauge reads 3 psi
